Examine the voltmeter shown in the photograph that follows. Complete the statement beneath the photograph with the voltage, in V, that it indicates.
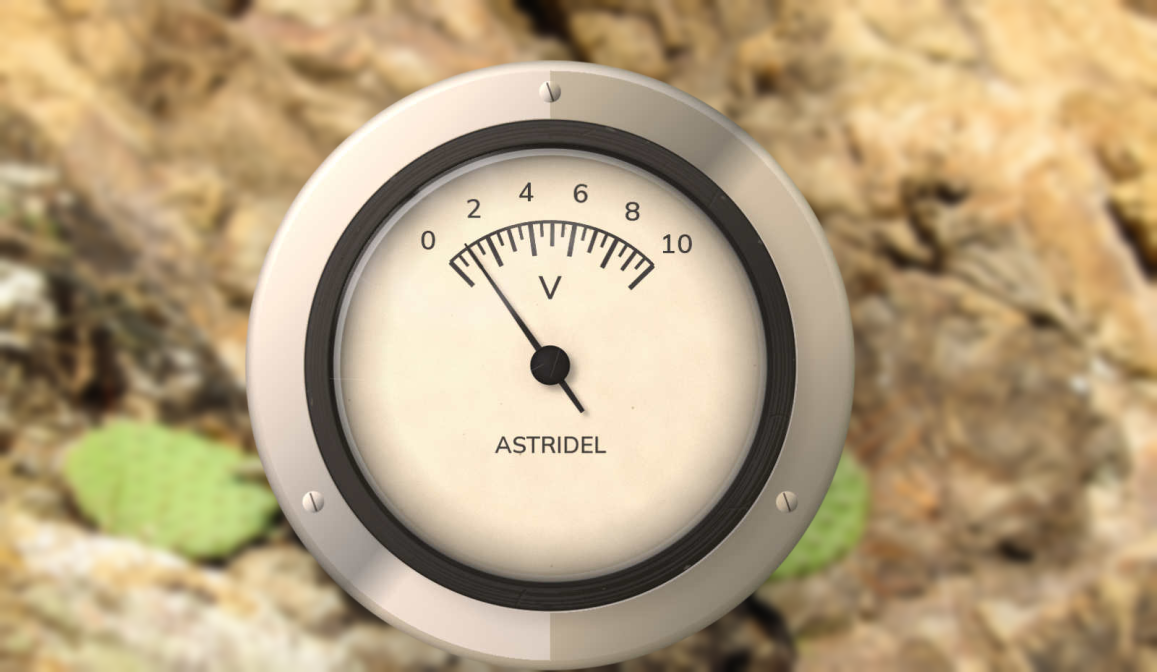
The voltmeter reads 1 V
